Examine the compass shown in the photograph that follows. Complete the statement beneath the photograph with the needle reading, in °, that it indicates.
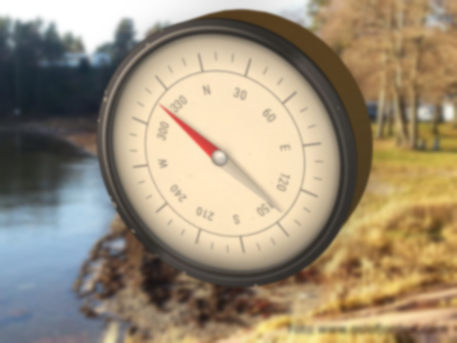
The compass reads 320 °
